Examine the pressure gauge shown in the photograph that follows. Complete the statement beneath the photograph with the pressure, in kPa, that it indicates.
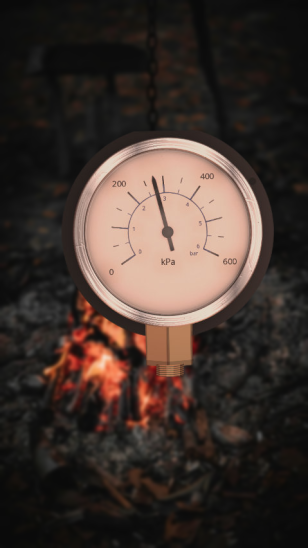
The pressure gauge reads 275 kPa
